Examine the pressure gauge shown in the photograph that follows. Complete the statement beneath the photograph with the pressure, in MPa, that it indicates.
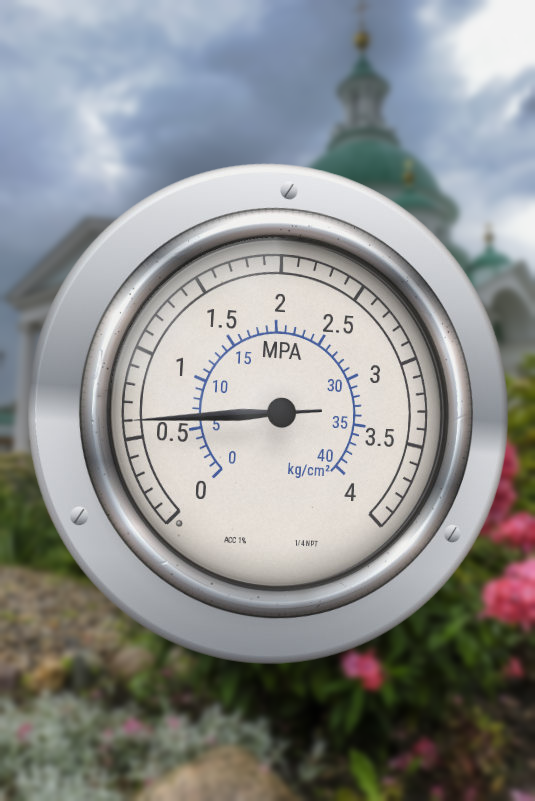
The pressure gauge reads 0.6 MPa
